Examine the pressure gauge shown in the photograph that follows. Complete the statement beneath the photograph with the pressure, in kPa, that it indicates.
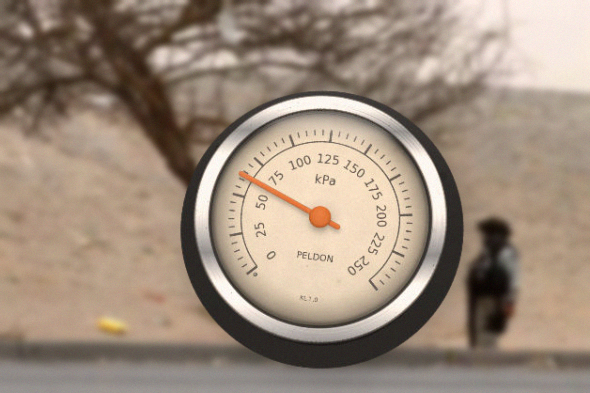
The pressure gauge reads 62.5 kPa
